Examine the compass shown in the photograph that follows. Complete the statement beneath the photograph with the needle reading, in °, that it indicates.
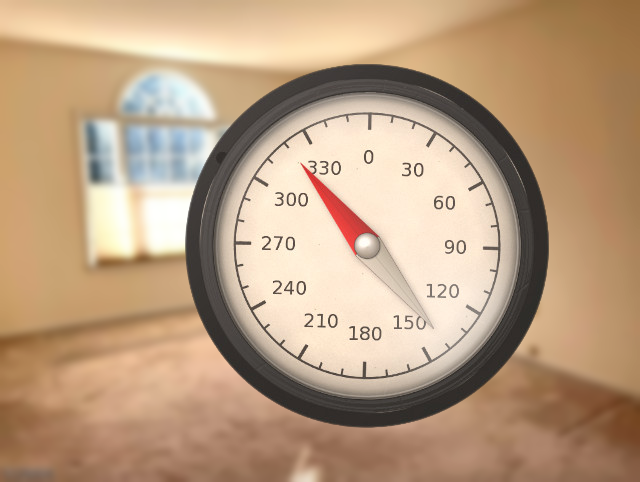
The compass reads 320 °
